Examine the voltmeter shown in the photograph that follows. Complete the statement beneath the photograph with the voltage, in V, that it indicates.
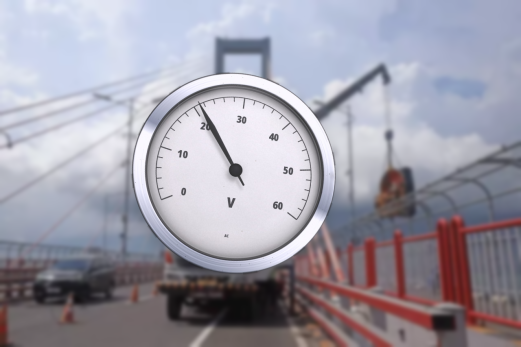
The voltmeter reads 21 V
